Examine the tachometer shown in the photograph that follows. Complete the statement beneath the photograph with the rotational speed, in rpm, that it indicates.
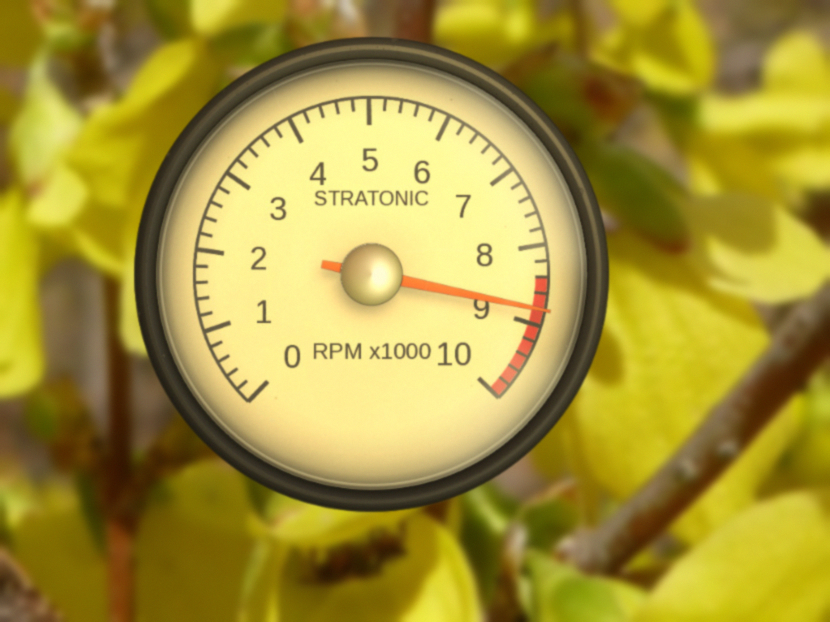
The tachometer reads 8800 rpm
